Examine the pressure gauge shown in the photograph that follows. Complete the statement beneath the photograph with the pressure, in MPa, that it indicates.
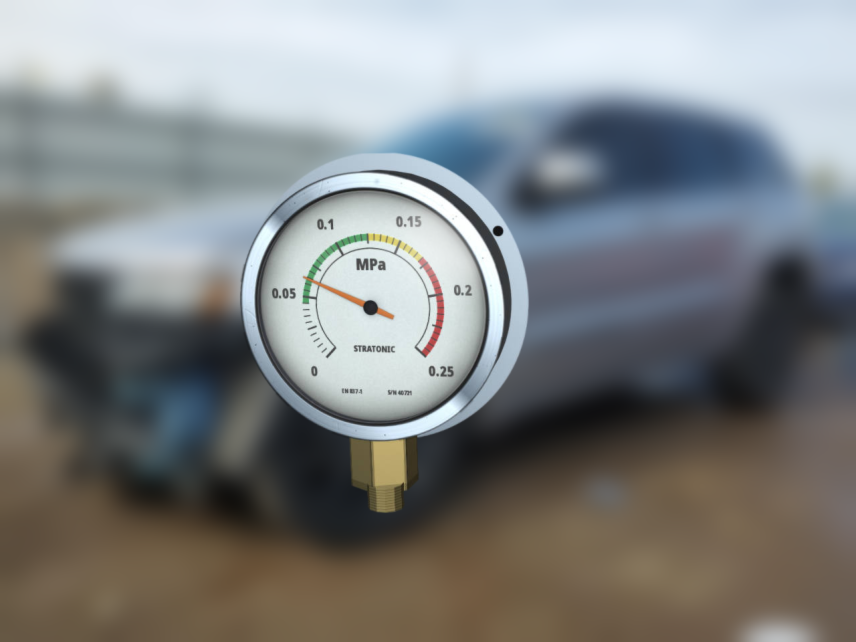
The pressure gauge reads 0.065 MPa
